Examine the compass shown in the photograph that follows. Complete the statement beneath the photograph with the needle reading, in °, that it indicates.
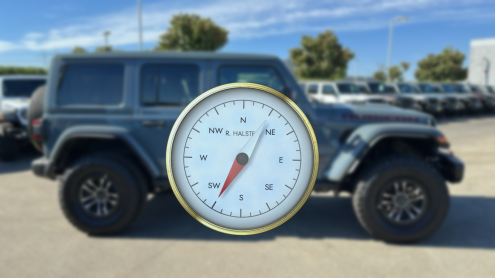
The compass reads 210 °
